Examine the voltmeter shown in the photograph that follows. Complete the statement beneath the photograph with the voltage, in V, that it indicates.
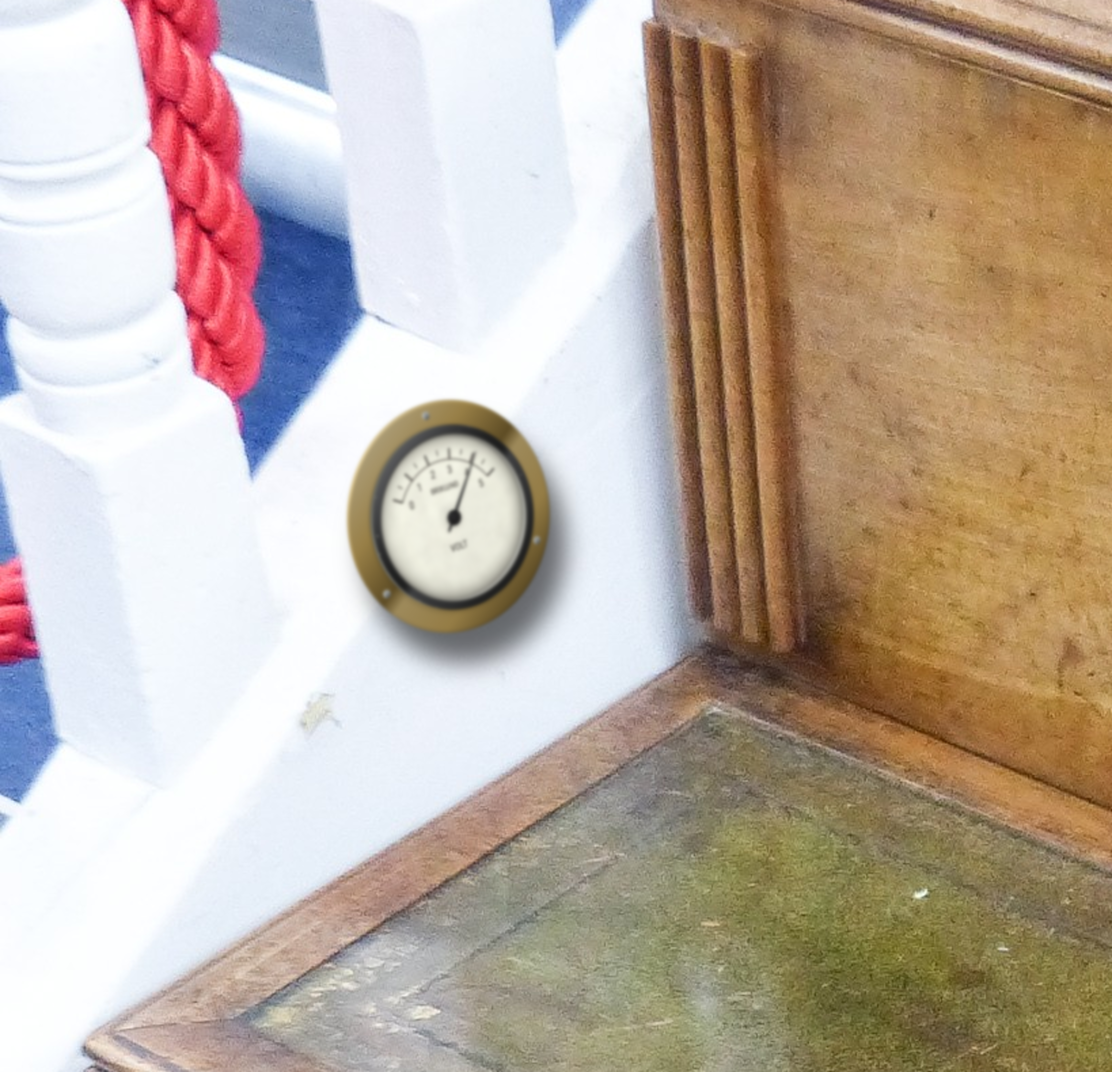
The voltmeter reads 4 V
